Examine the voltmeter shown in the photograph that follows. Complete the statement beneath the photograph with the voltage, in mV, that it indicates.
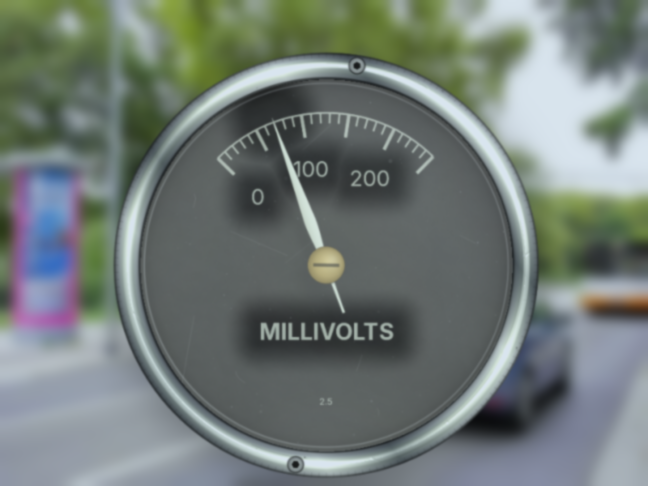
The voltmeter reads 70 mV
